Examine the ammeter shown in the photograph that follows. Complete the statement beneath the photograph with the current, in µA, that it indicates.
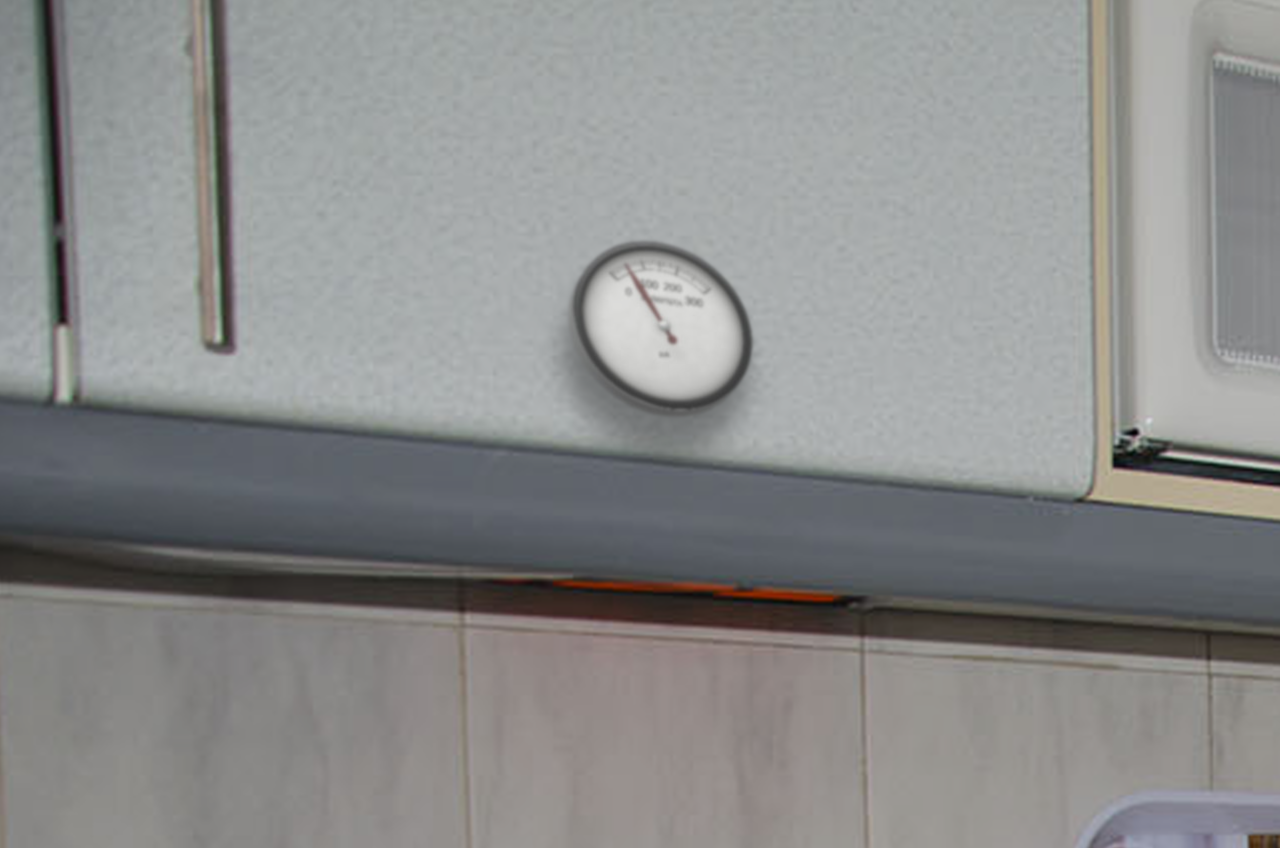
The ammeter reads 50 µA
